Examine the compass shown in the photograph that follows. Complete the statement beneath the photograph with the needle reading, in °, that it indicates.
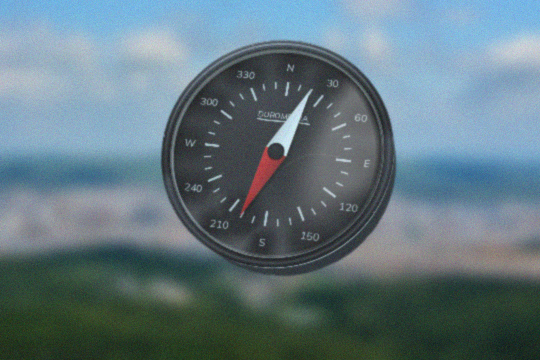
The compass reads 200 °
